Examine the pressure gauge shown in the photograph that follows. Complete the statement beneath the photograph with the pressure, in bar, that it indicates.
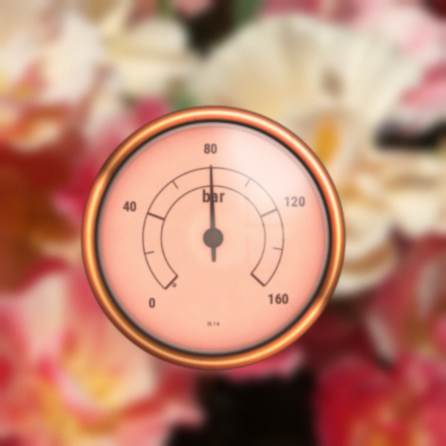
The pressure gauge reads 80 bar
